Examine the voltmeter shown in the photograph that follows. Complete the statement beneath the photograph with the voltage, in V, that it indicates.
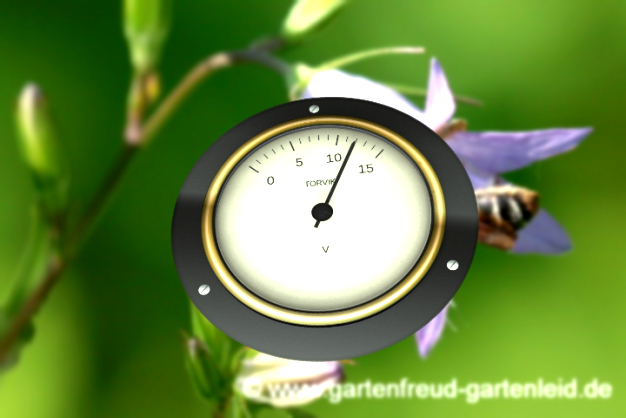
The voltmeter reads 12 V
